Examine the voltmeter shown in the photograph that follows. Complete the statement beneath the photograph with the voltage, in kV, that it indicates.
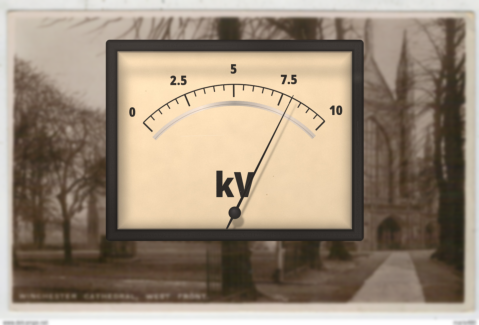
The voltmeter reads 8 kV
